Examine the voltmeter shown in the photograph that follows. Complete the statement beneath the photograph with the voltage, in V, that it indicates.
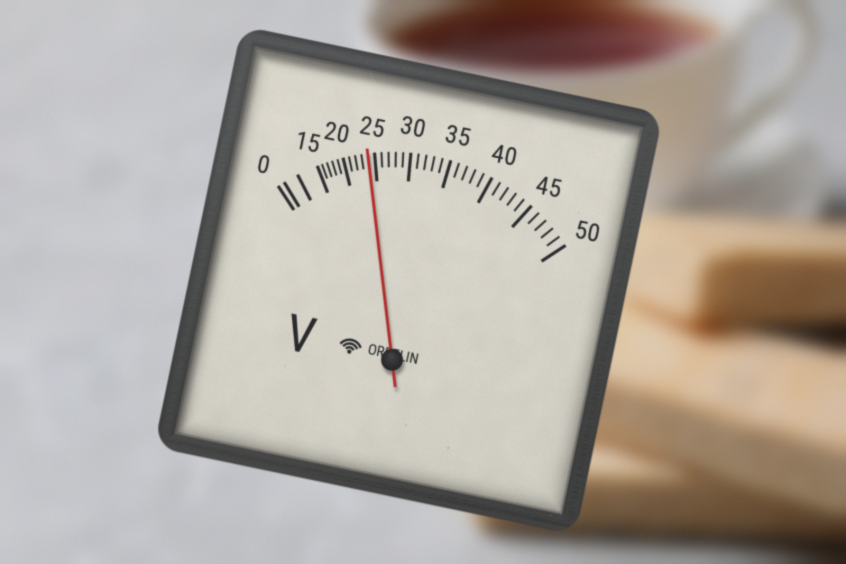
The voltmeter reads 24 V
